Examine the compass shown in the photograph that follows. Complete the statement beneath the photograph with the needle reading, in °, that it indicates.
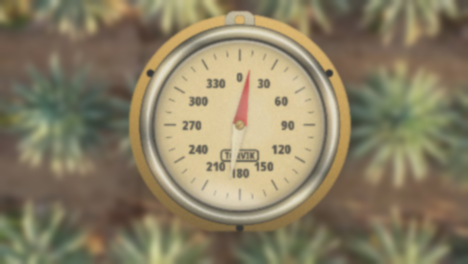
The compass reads 10 °
